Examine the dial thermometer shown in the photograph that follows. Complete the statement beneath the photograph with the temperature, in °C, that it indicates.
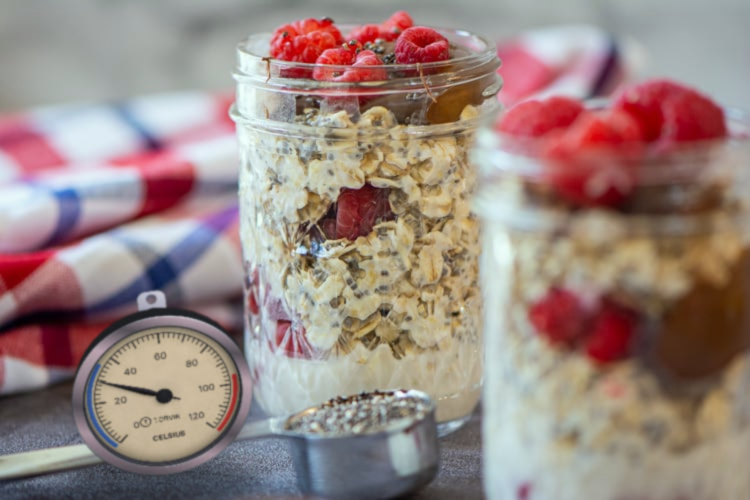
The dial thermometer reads 30 °C
